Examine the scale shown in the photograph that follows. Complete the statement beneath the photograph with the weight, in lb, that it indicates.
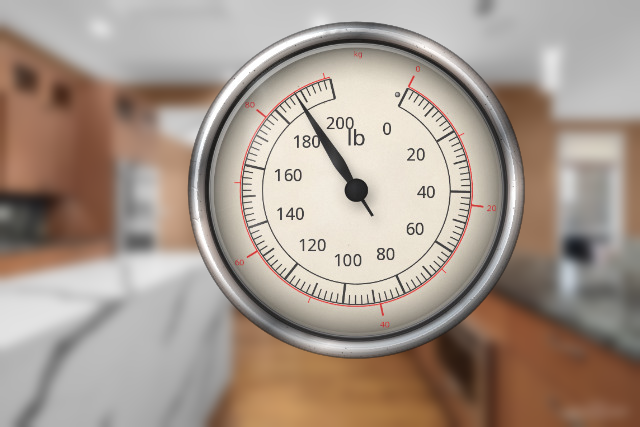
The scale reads 188 lb
